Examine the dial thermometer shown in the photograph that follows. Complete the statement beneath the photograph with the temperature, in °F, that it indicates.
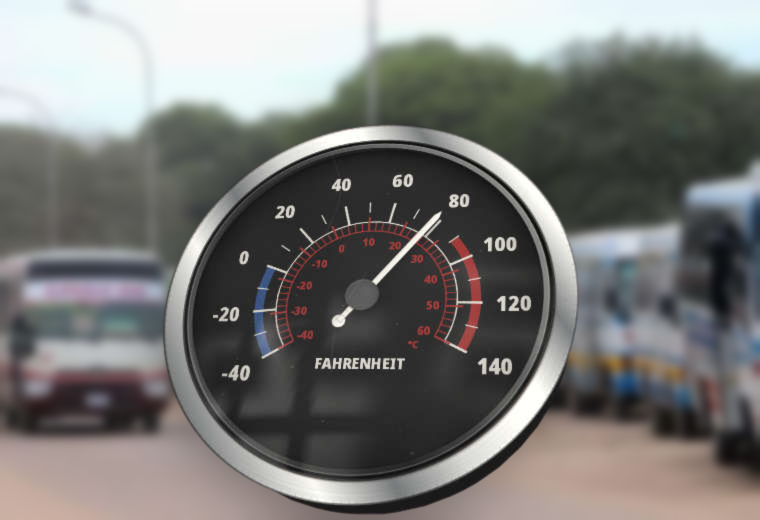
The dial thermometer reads 80 °F
